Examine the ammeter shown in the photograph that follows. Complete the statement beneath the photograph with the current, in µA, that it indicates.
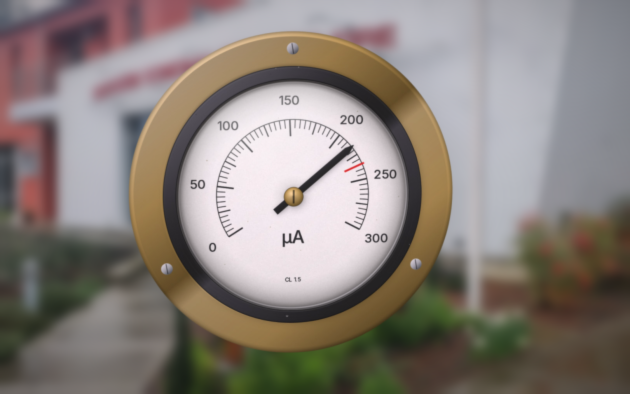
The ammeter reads 215 µA
